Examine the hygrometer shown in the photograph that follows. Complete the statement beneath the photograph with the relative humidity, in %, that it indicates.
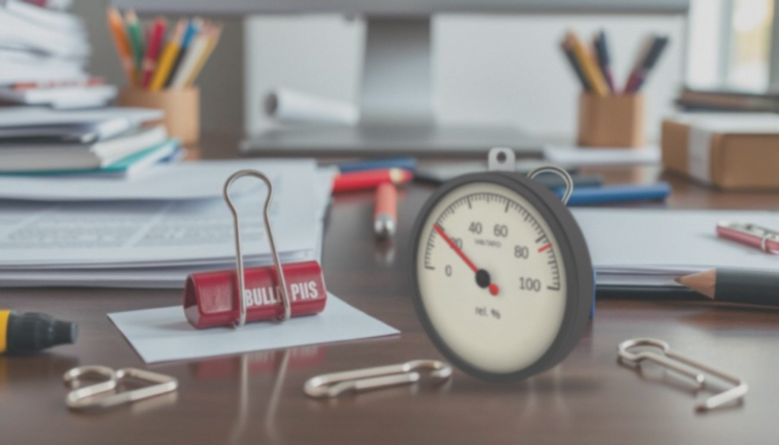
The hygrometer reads 20 %
